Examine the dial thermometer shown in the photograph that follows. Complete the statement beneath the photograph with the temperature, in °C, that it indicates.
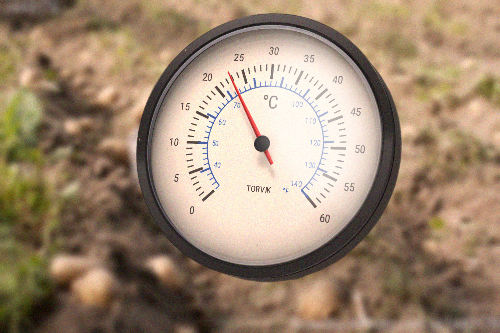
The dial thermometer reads 23 °C
